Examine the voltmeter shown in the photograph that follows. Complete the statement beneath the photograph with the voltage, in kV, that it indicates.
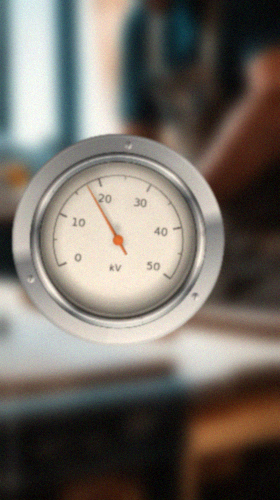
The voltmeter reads 17.5 kV
